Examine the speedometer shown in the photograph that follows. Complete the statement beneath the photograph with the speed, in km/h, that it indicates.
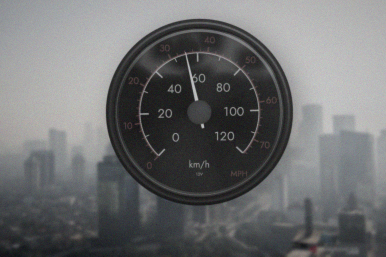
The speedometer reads 55 km/h
